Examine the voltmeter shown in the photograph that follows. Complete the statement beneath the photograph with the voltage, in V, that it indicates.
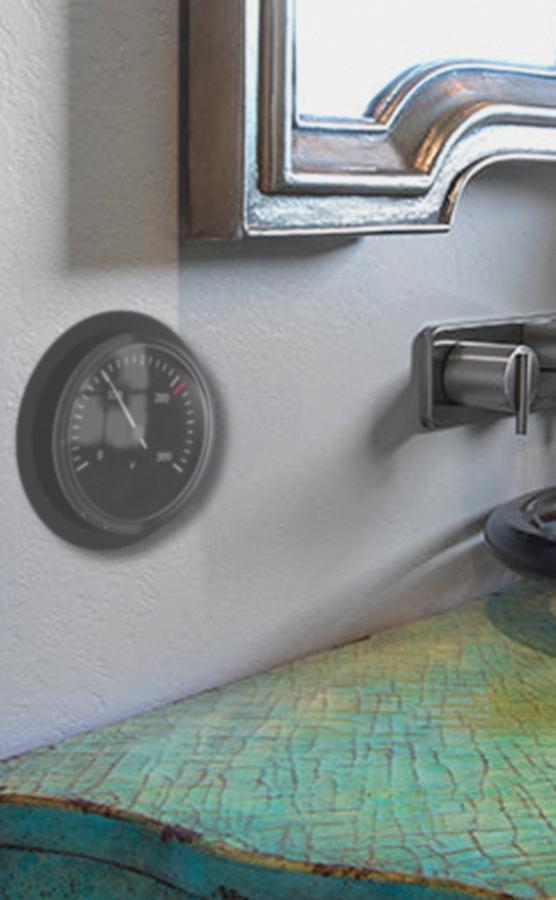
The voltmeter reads 100 V
